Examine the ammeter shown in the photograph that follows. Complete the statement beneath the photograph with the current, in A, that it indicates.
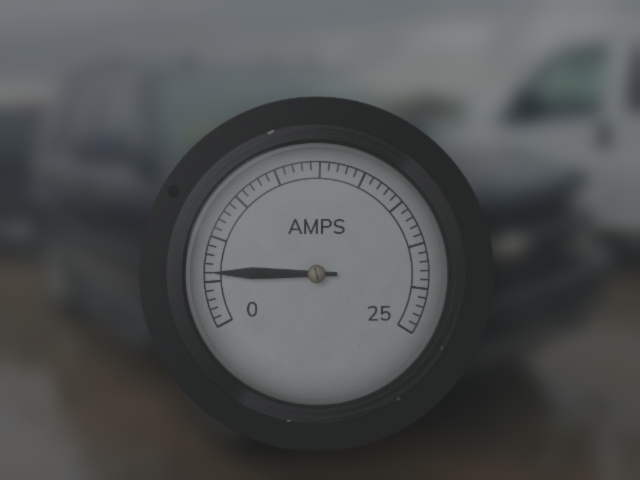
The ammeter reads 3 A
